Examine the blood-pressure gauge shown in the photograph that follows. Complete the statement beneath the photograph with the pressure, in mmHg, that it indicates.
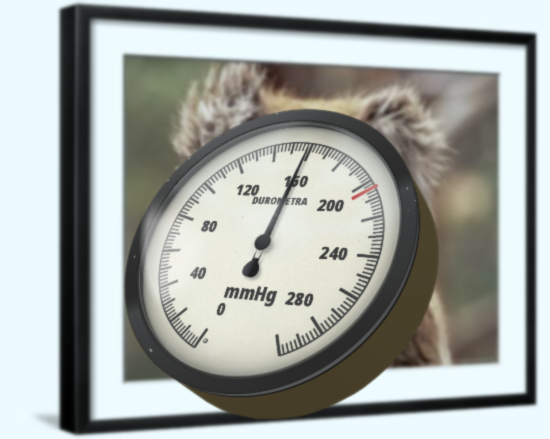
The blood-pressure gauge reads 160 mmHg
